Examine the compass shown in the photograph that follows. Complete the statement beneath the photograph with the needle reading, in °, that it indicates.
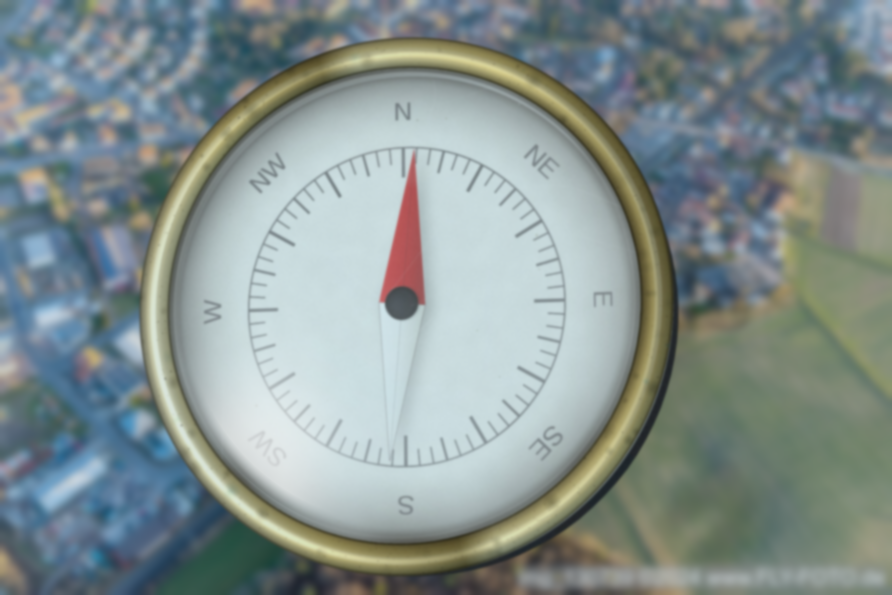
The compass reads 5 °
